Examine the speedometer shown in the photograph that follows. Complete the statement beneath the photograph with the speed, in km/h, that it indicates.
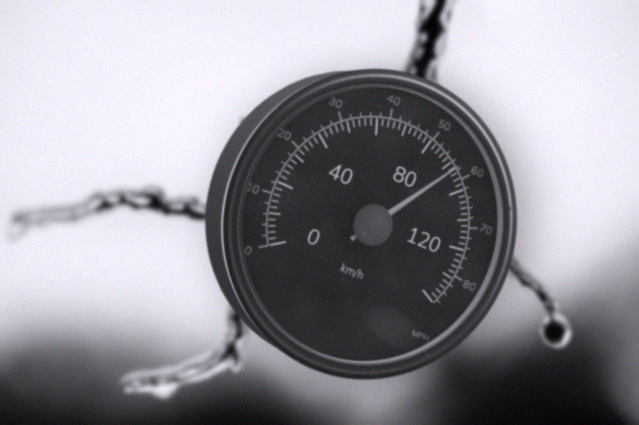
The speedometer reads 92 km/h
